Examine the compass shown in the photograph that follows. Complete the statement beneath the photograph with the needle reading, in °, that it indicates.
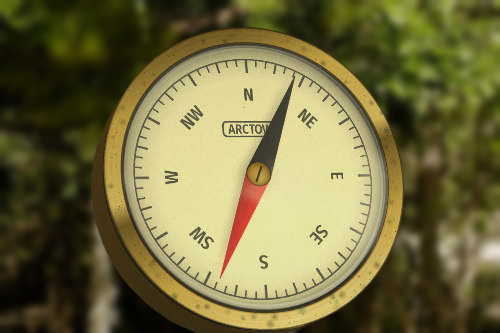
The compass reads 205 °
